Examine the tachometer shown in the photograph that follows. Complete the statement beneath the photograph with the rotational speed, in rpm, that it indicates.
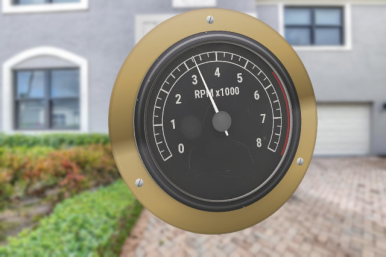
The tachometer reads 3250 rpm
